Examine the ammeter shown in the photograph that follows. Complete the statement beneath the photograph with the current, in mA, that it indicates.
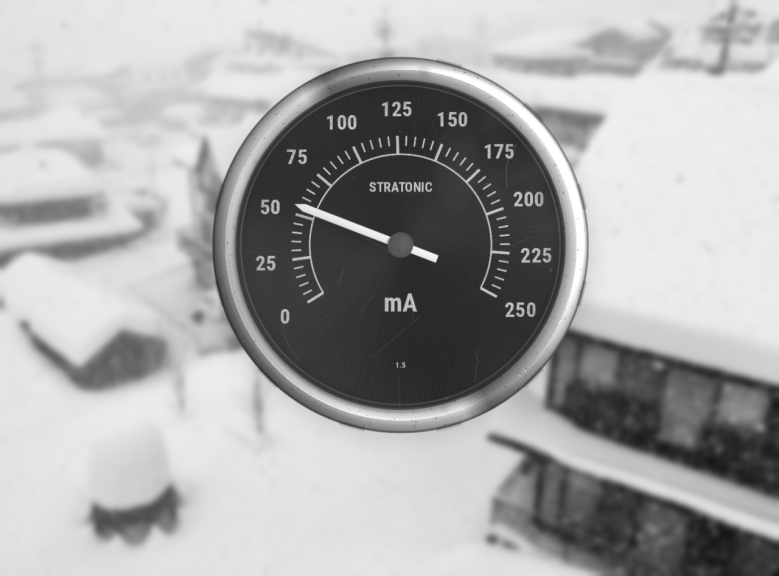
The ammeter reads 55 mA
